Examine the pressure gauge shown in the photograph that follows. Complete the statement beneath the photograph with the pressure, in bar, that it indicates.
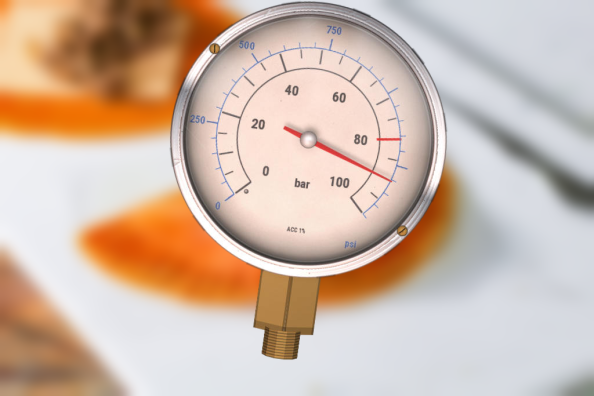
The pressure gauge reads 90 bar
